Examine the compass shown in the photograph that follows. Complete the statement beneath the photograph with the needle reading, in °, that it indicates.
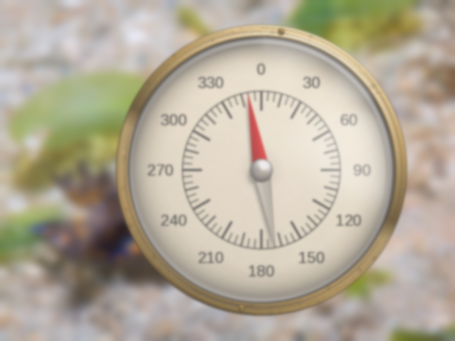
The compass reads 350 °
